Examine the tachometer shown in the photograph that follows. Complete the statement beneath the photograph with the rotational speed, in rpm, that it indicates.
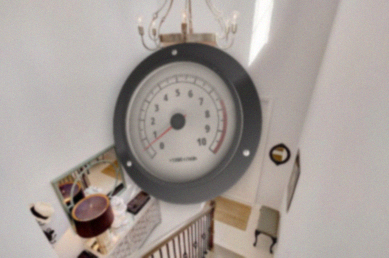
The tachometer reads 500 rpm
